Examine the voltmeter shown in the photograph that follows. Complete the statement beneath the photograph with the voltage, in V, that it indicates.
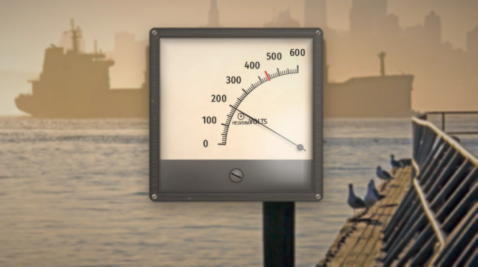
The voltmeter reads 200 V
